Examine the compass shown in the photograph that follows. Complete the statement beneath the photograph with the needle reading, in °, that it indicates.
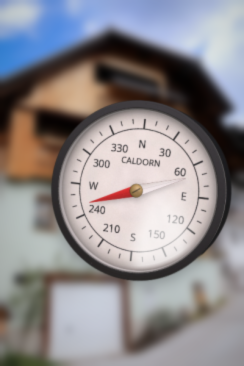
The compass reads 250 °
